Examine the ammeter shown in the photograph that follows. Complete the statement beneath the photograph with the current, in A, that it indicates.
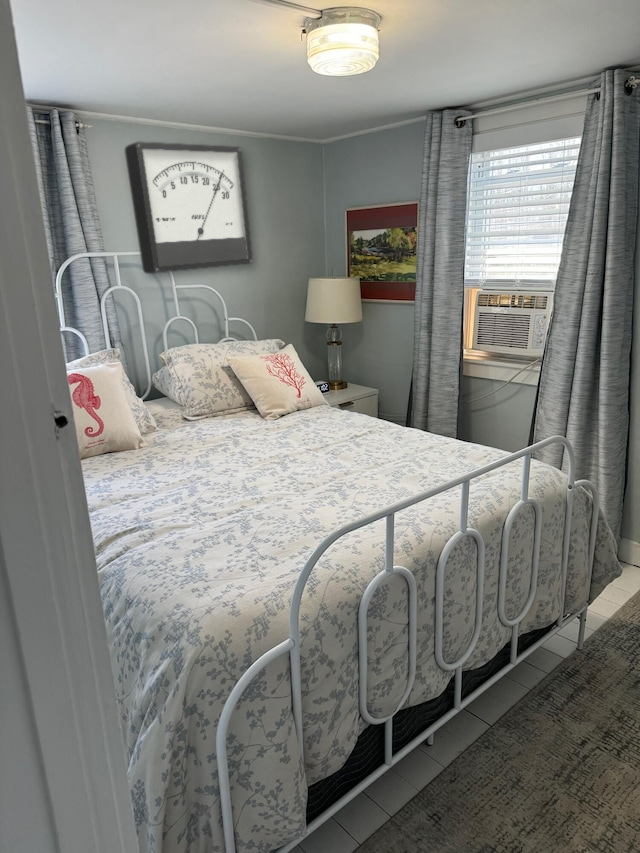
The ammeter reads 25 A
